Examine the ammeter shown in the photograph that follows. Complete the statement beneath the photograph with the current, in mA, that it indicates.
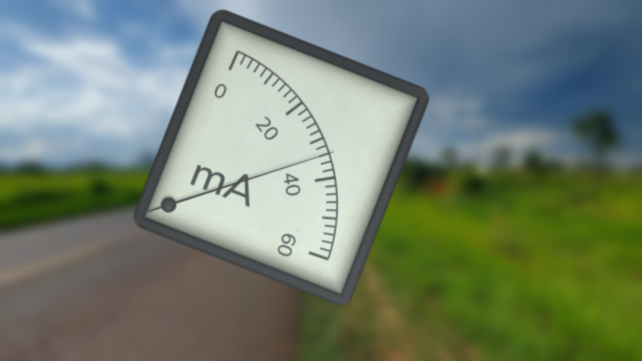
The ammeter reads 34 mA
